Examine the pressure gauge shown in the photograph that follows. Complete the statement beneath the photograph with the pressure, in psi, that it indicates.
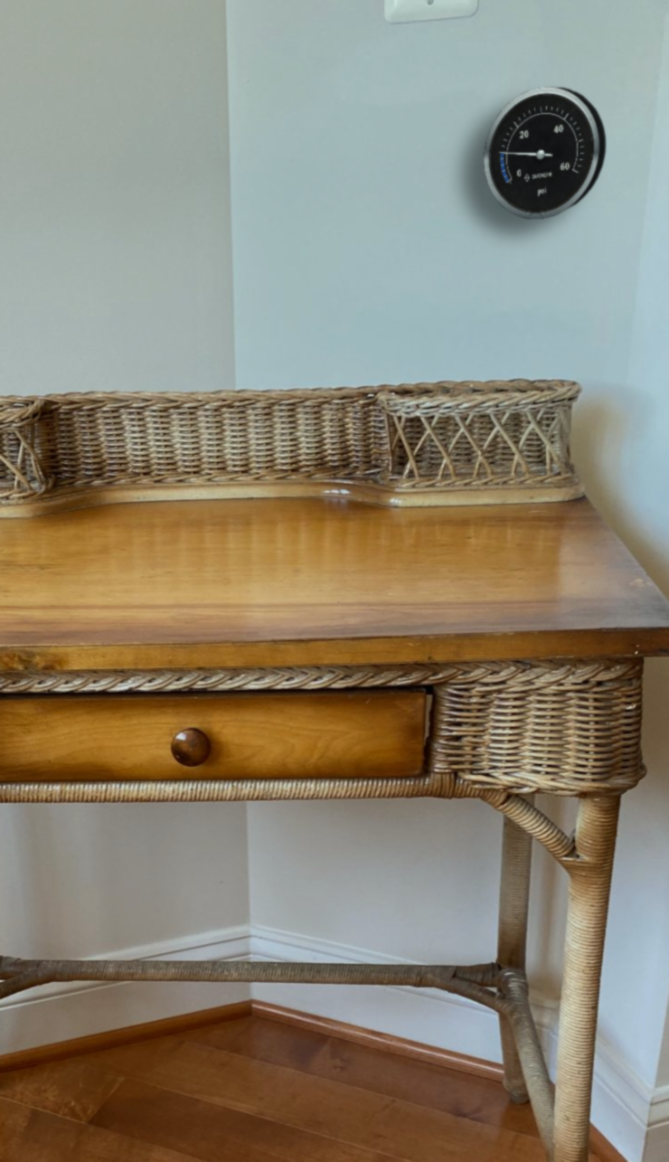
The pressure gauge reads 10 psi
